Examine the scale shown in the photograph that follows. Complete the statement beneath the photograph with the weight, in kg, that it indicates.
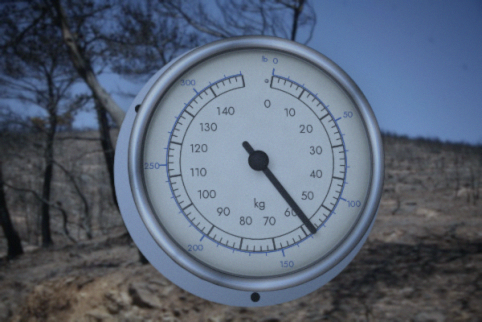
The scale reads 58 kg
